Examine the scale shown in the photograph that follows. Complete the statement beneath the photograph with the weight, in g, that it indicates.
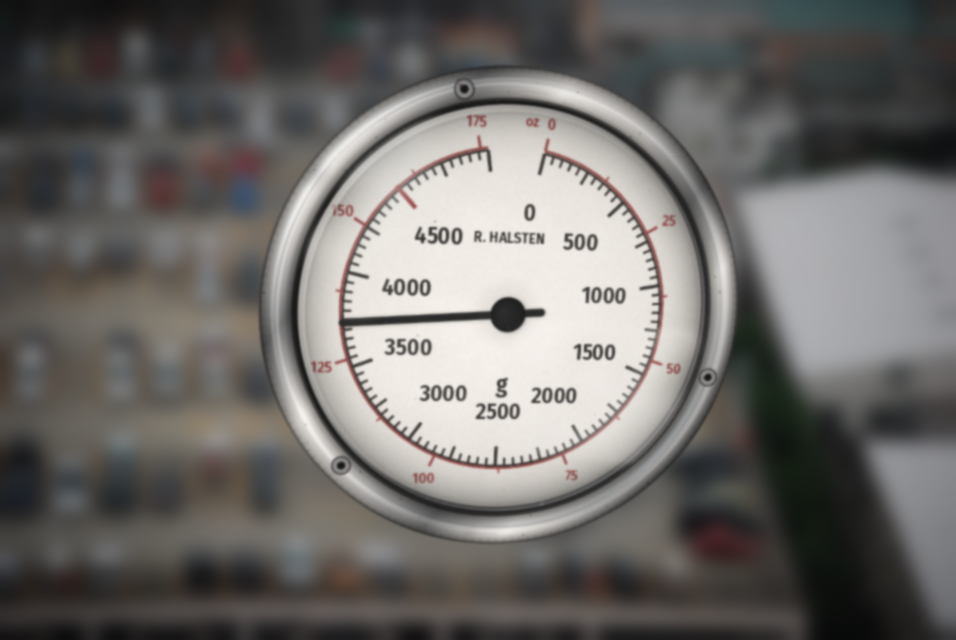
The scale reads 3750 g
